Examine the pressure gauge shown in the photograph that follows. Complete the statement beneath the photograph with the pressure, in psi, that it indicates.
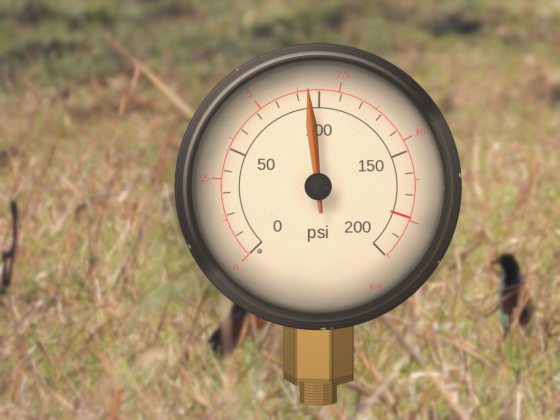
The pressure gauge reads 95 psi
